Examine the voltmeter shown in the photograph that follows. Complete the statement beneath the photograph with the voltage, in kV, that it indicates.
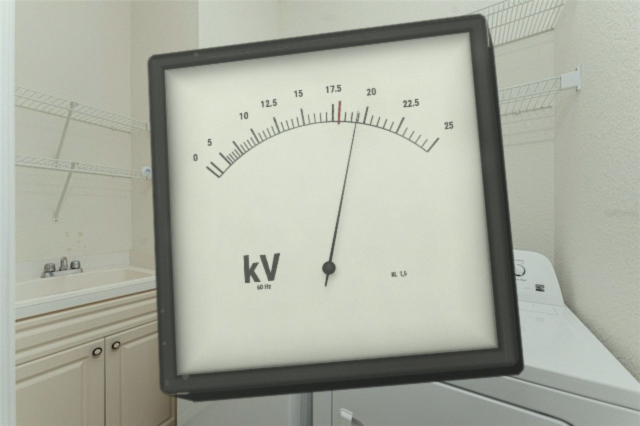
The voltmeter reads 19.5 kV
